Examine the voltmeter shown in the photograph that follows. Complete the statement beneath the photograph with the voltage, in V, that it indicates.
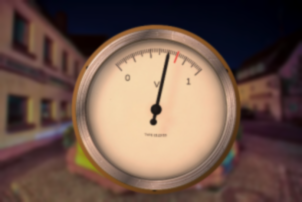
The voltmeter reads 0.6 V
